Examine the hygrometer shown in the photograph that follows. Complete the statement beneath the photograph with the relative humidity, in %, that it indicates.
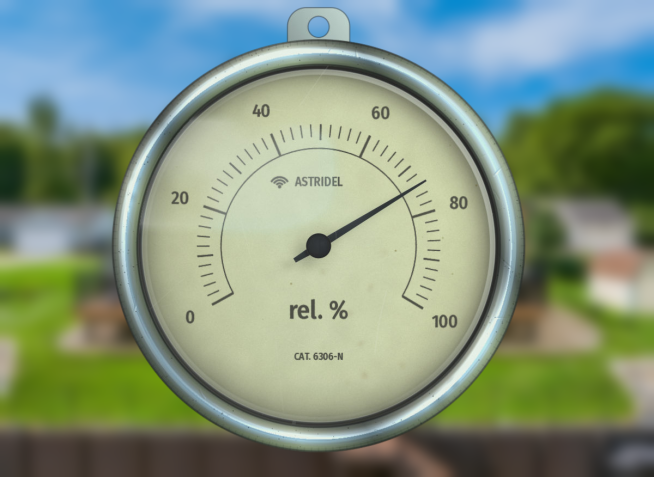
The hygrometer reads 74 %
